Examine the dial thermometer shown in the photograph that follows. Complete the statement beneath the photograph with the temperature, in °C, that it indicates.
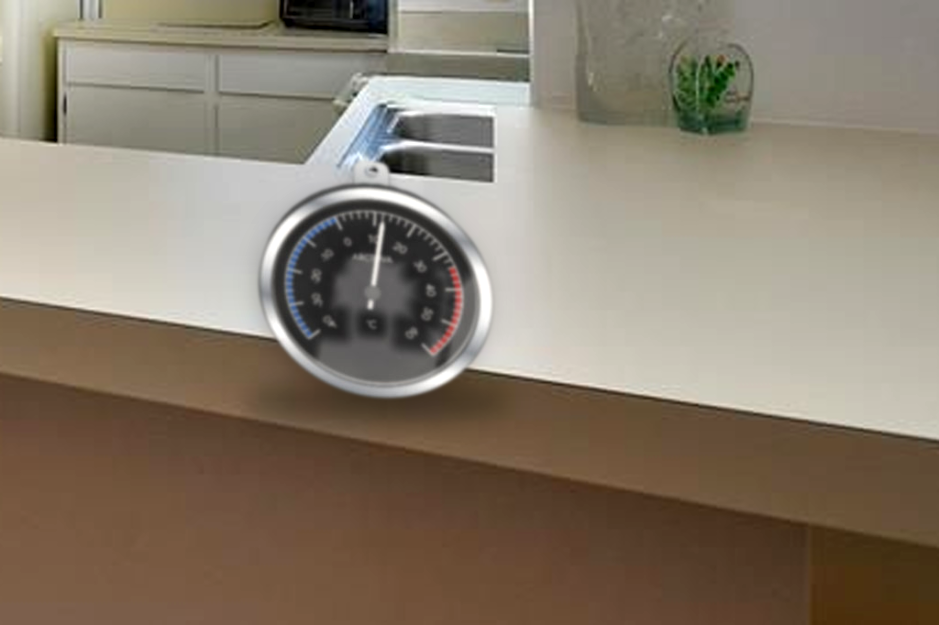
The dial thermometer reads 12 °C
